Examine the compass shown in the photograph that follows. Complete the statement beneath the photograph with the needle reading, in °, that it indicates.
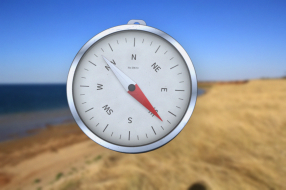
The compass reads 135 °
